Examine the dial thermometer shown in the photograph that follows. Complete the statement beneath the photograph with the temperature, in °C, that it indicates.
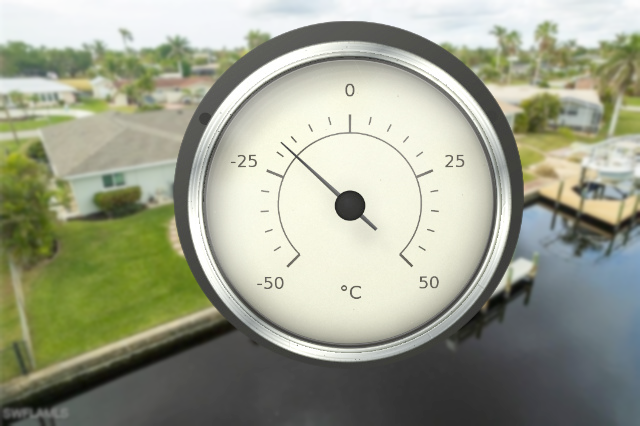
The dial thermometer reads -17.5 °C
